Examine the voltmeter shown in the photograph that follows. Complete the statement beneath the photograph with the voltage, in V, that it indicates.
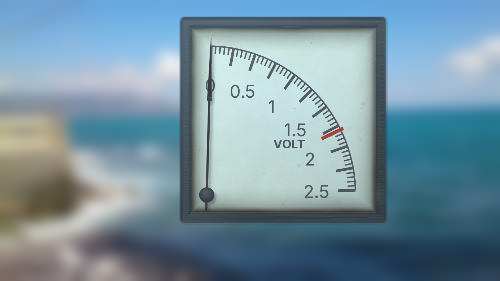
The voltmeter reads 0 V
